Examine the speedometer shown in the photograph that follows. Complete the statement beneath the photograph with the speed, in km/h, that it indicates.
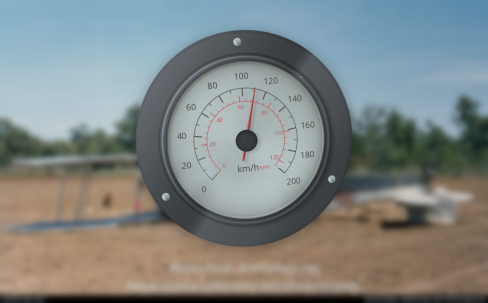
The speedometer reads 110 km/h
